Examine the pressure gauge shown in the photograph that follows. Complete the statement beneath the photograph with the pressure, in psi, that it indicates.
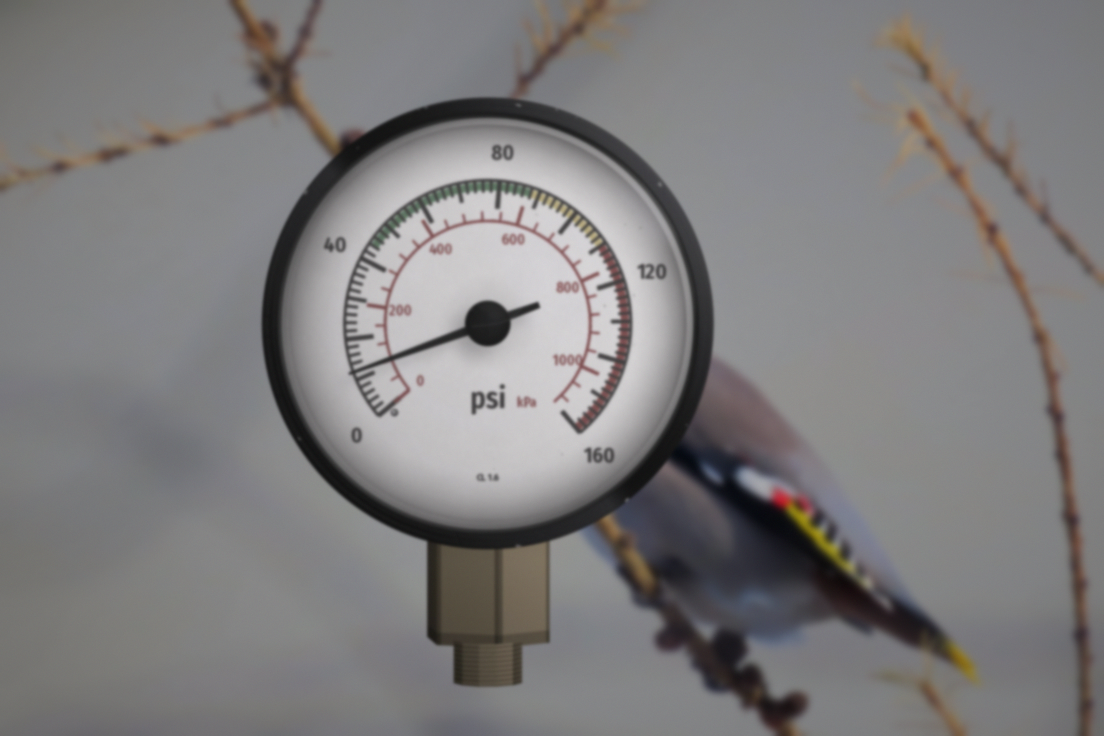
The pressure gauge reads 12 psi
